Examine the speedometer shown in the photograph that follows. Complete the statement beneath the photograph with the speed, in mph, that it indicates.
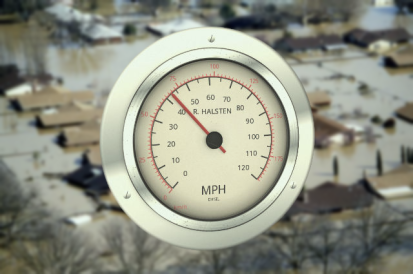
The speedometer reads 42.5 mph
